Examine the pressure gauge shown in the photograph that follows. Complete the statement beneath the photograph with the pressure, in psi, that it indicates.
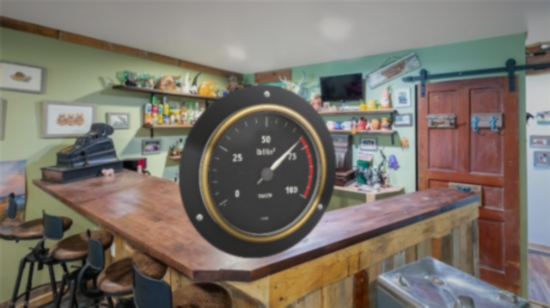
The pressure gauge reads 70 psi
